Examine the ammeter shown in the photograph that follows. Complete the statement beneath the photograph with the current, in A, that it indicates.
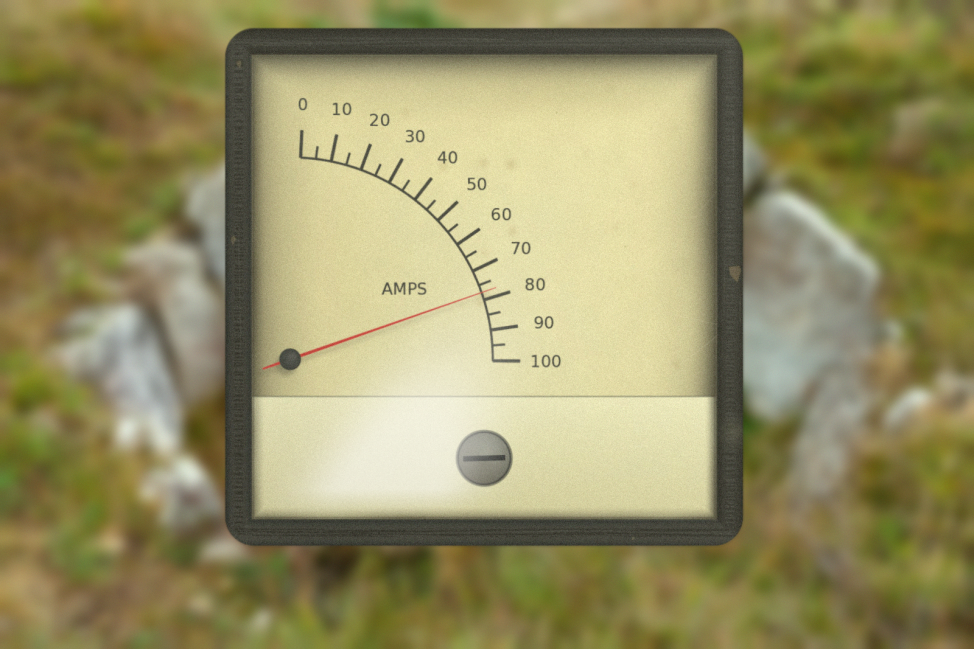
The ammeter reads 77.5 A
